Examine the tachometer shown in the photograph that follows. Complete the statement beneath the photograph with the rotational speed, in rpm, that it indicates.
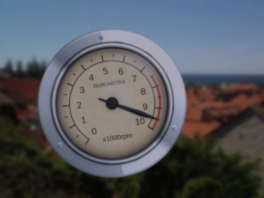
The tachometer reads 9500 rpm
